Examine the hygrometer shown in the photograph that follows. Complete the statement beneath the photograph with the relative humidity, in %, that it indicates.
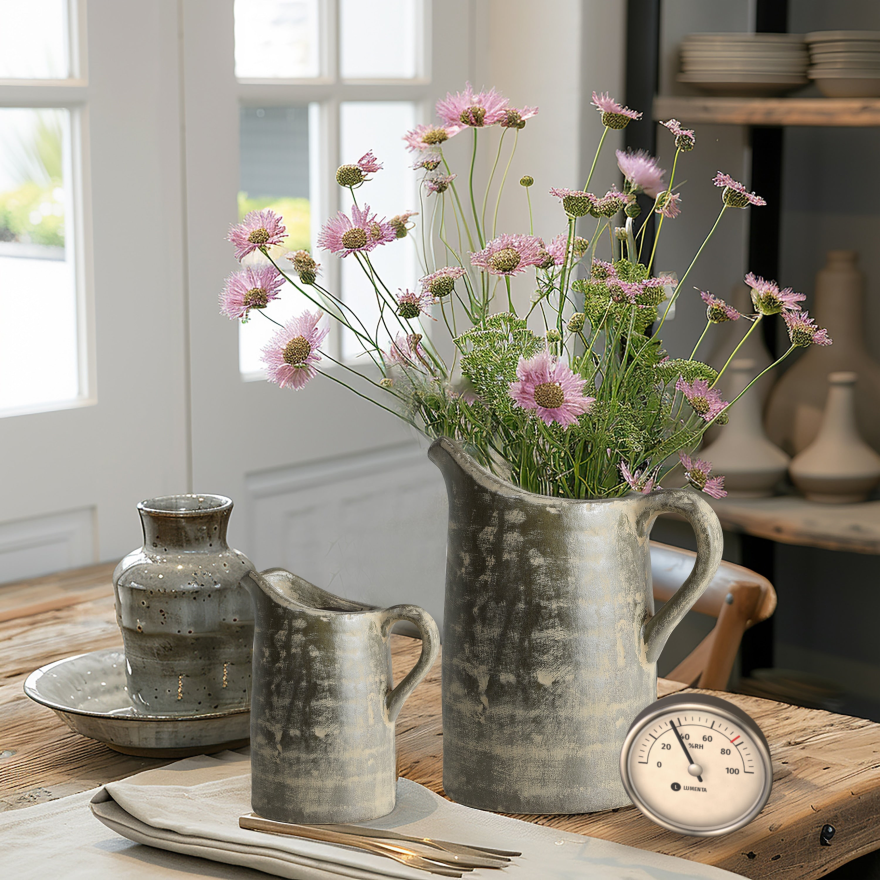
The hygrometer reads 36 %
